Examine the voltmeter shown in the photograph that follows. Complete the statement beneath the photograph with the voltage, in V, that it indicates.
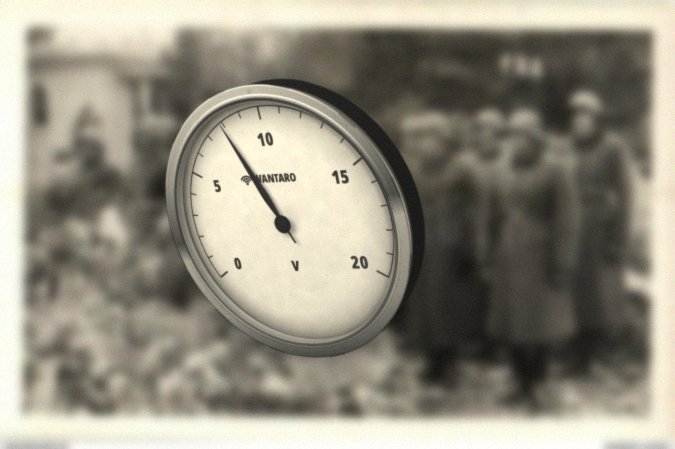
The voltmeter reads 8 V
